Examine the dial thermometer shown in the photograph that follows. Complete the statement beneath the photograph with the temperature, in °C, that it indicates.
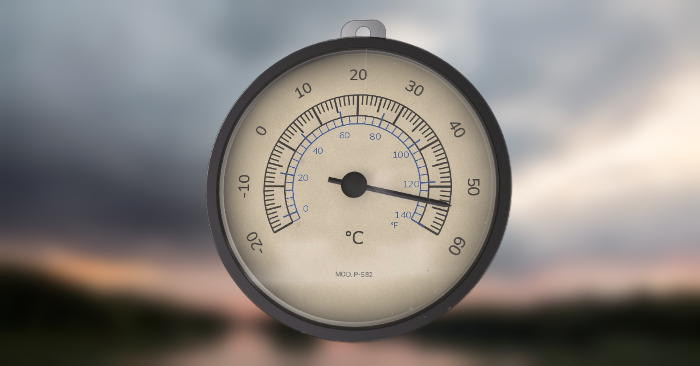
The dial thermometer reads 54 °C
